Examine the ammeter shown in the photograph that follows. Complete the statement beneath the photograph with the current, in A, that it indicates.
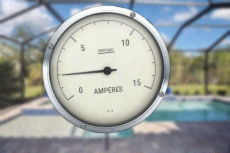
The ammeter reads 2 A
